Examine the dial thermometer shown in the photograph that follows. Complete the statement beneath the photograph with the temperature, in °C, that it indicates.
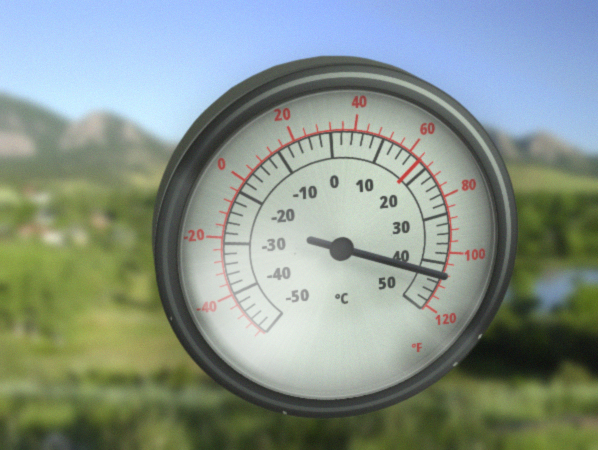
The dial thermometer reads 42 °C
